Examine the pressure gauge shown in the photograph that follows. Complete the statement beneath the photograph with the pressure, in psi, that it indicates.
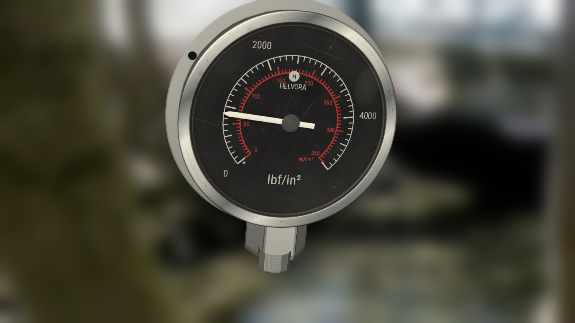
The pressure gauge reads 900 psi
